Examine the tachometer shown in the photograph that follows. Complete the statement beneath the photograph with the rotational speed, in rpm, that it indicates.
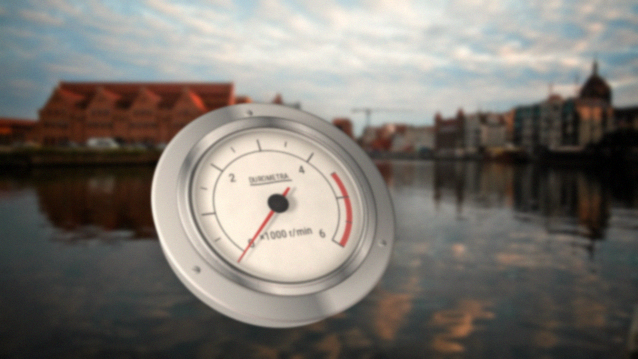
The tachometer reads 0 rpm
